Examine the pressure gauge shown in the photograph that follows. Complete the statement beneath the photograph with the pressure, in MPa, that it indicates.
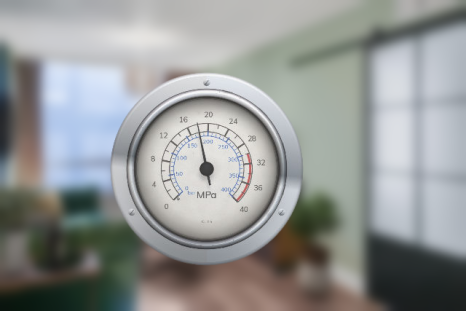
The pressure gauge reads 18 MPa
